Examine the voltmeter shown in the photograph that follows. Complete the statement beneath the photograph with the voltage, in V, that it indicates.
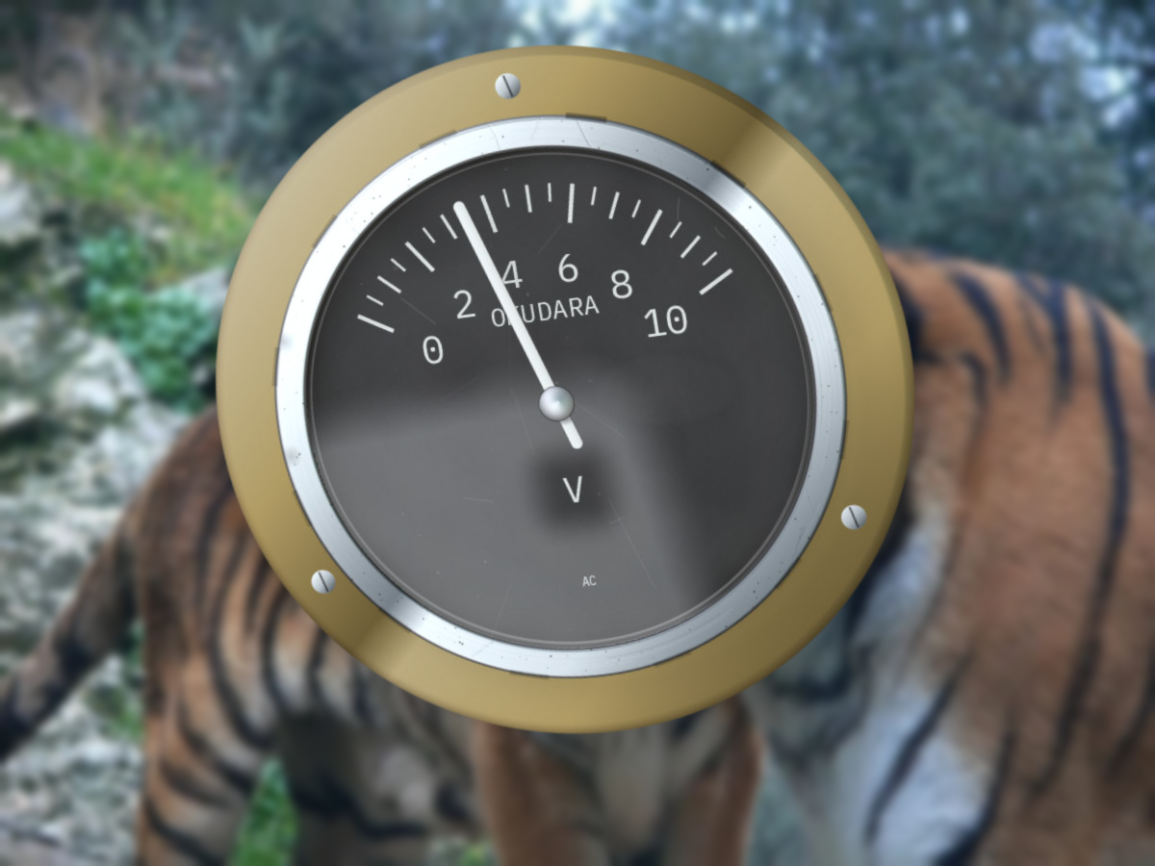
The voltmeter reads 3.5 V
